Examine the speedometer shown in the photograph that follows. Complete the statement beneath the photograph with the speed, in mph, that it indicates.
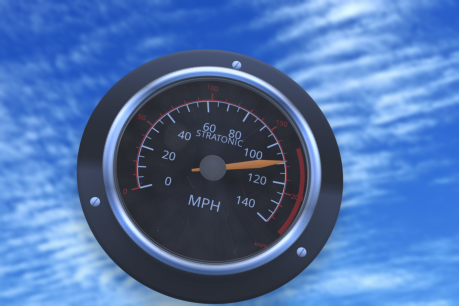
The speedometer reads 110 mph
